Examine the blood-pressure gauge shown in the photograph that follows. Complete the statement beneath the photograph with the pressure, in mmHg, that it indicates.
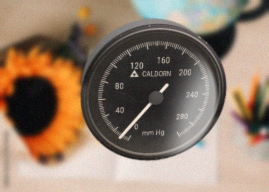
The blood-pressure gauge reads 10 mmHg
